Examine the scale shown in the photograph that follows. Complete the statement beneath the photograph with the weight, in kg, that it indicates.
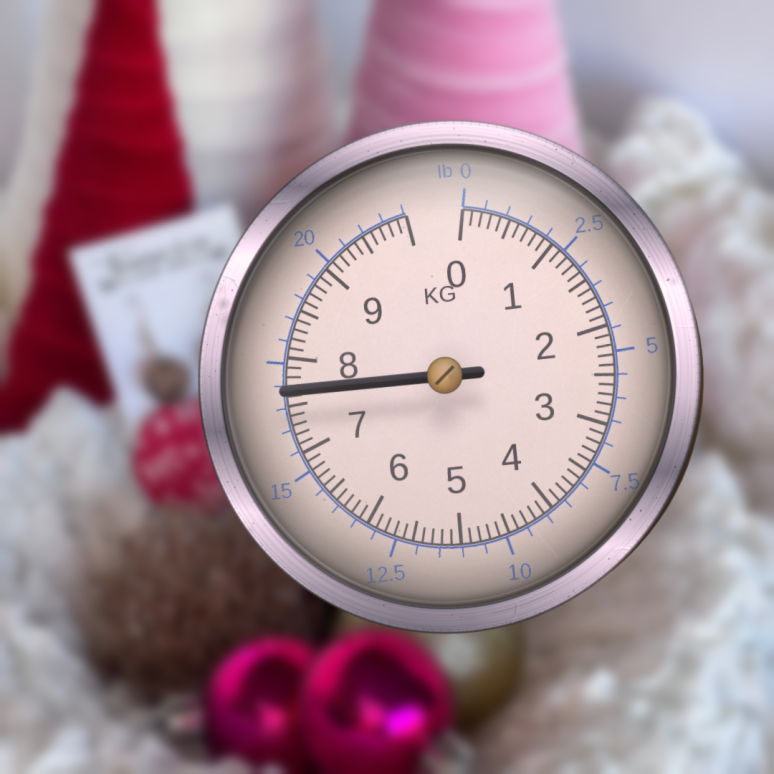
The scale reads 7.65 kg
